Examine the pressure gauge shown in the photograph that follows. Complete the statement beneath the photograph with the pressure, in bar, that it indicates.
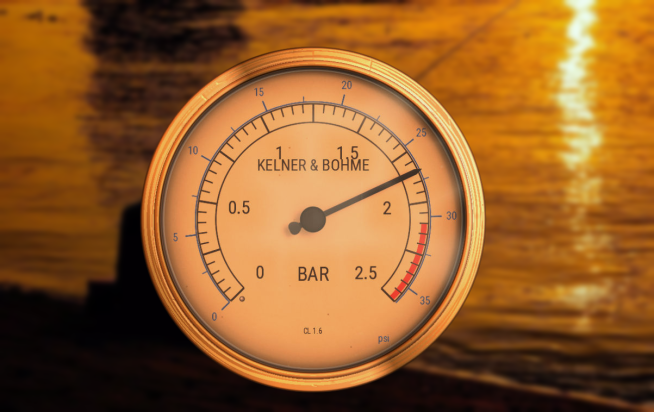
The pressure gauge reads 1.85 bar
